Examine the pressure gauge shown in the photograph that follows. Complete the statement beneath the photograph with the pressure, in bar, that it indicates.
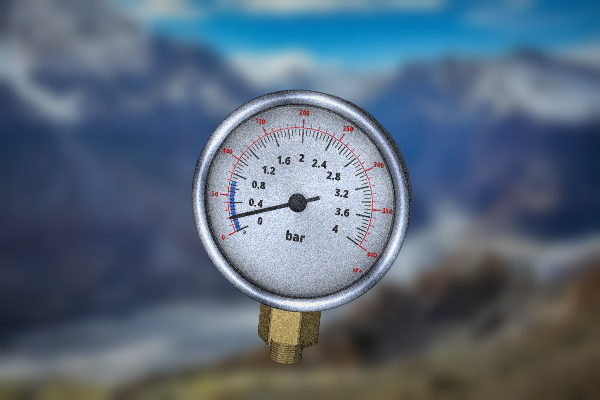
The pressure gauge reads 0.2 bar
